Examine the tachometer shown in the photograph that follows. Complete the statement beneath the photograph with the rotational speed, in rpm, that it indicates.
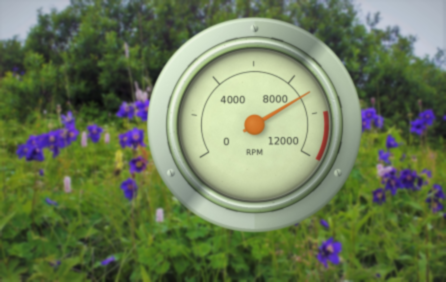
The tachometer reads 9000 rpm
